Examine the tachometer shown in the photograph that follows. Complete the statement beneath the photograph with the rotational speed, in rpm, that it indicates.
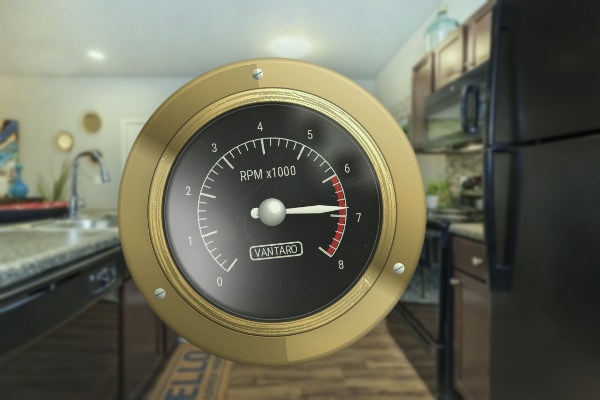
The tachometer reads 6800 rpm
